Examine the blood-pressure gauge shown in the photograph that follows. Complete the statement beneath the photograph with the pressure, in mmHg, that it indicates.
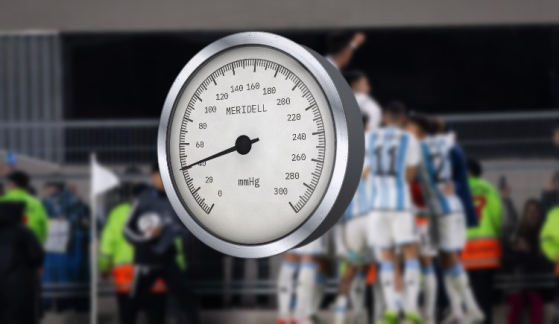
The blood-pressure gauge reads 40 mmHg
